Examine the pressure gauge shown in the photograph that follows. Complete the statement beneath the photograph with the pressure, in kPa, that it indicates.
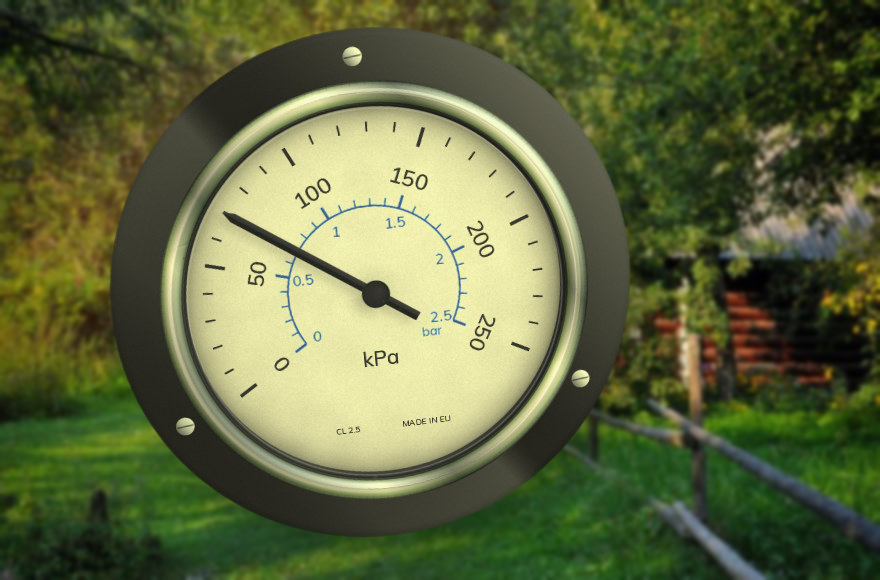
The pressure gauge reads 70 kPa
